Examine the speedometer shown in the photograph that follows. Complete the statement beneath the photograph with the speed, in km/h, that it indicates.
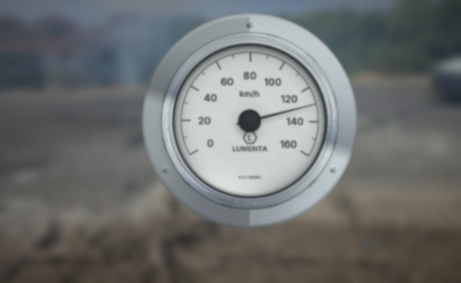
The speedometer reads 130 km/h
